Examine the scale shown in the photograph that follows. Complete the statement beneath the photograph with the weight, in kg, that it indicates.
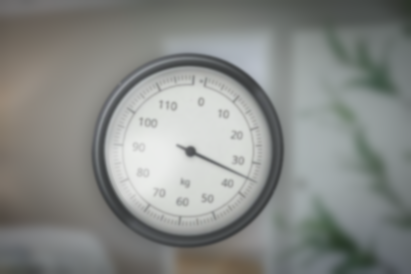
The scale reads 35 kg
